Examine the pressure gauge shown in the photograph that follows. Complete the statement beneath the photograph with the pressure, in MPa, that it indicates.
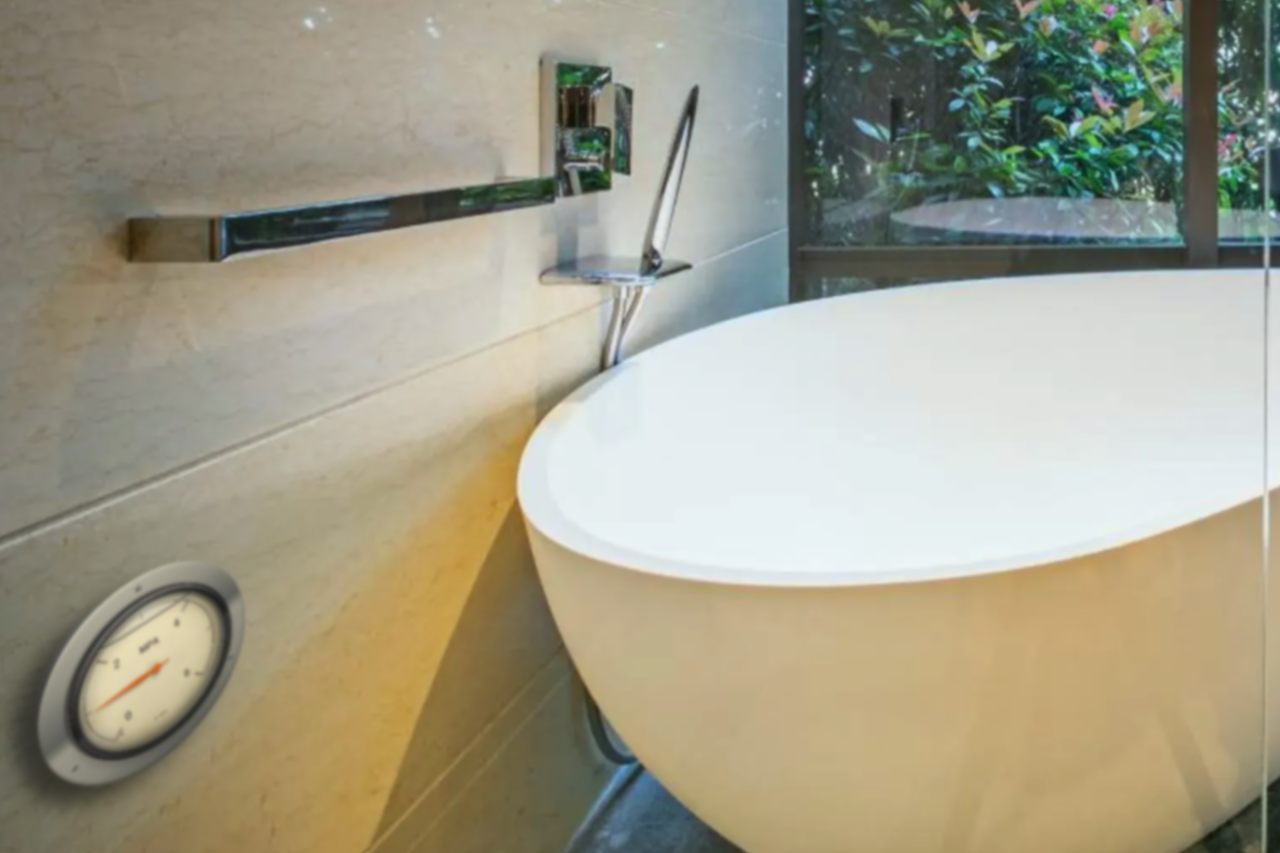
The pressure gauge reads 1 MPa
